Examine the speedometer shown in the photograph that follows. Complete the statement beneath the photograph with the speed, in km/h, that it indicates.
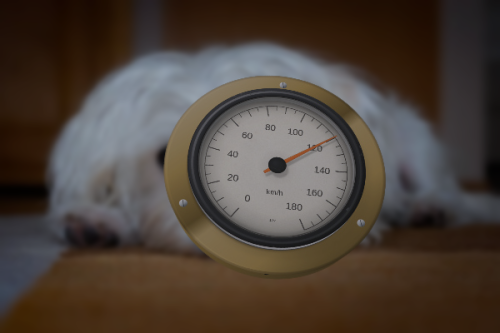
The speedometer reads 120 km/h
